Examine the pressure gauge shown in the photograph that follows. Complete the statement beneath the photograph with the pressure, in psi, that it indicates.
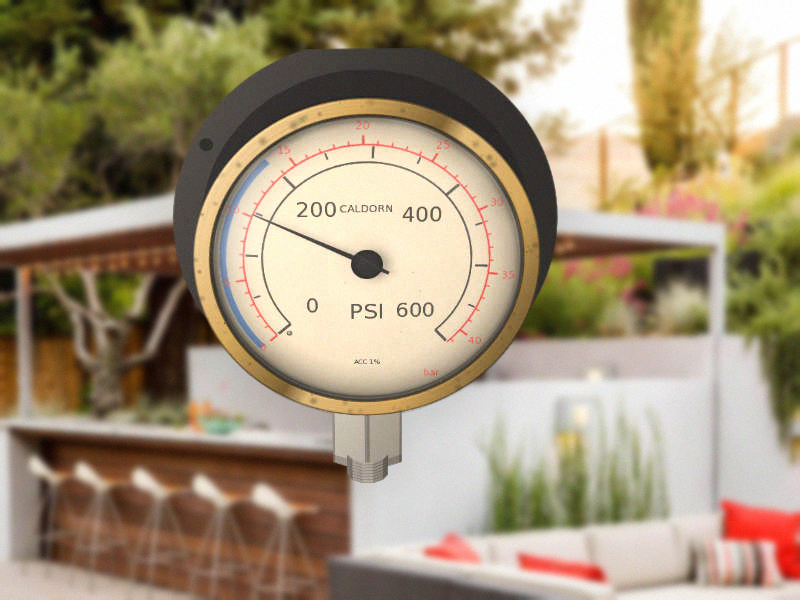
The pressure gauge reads 150 psi
